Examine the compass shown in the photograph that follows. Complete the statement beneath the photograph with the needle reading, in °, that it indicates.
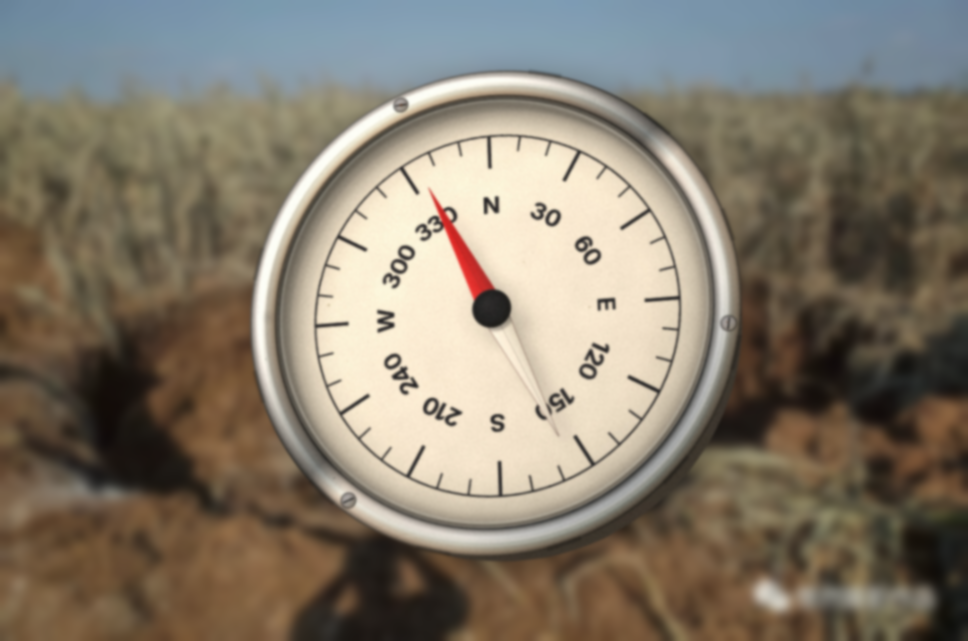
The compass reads 335 °
